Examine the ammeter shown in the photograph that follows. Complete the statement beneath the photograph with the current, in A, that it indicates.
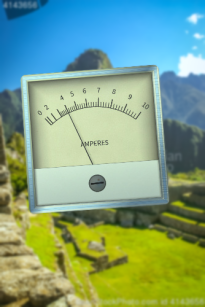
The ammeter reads 4 A
